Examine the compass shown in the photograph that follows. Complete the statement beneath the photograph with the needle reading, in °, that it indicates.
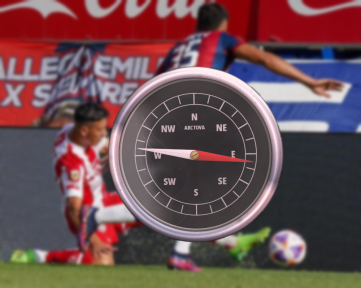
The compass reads 97.5 °
